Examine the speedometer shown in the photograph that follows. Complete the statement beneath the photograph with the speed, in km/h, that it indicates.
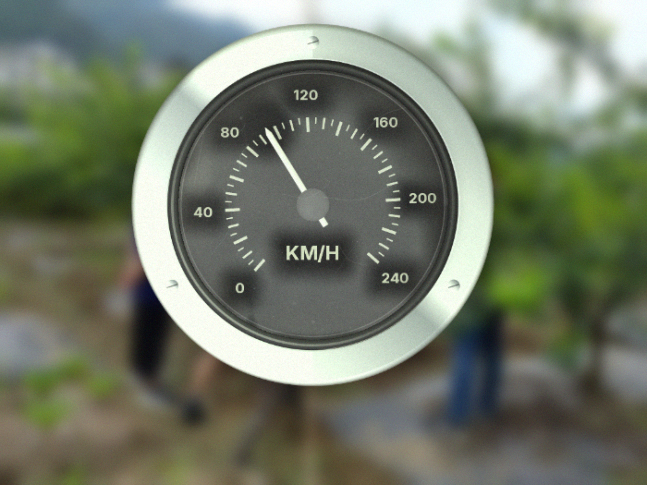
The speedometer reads 95 km/h
